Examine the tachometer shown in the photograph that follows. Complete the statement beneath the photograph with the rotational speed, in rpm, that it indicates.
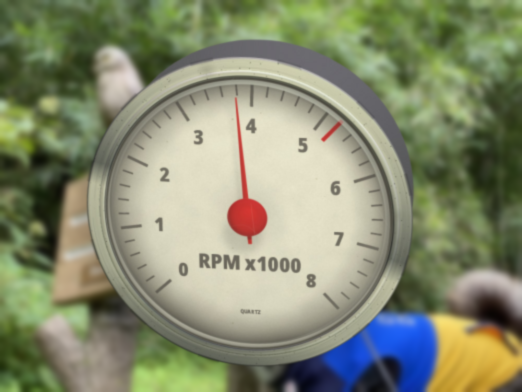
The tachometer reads 3800 rpm
